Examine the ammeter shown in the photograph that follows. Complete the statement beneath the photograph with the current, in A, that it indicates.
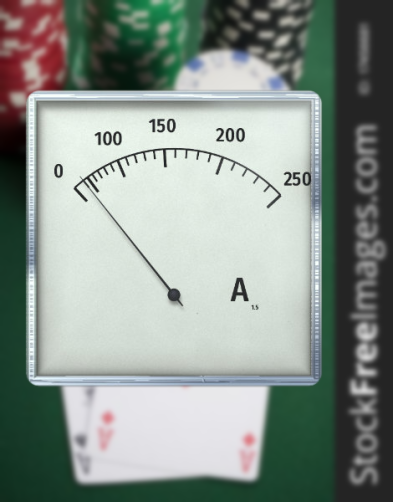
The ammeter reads 40 A
